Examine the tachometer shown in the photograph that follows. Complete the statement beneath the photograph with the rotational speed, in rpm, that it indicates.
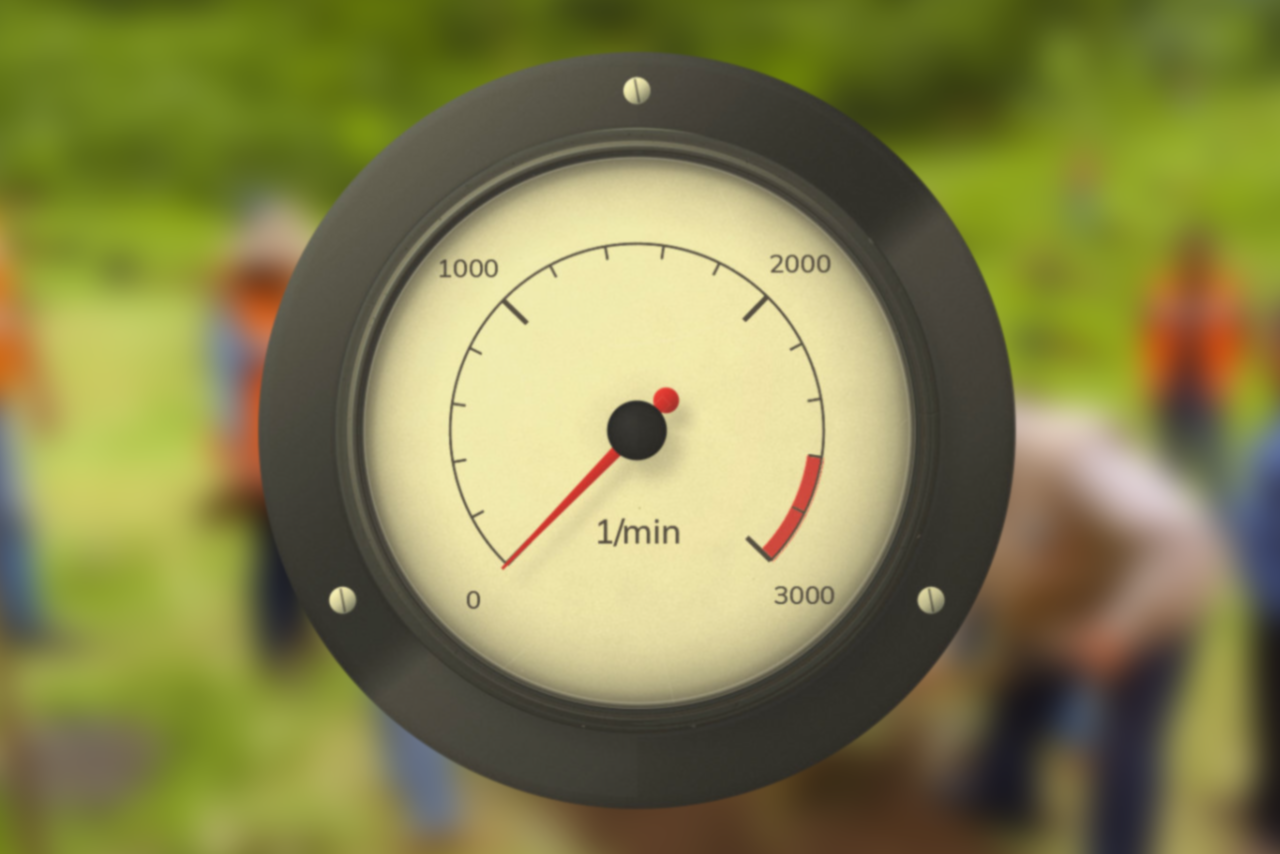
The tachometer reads 0 rpm
